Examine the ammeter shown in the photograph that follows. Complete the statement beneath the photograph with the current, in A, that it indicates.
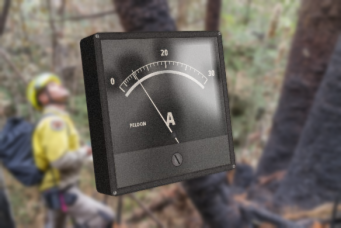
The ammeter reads 10 A
